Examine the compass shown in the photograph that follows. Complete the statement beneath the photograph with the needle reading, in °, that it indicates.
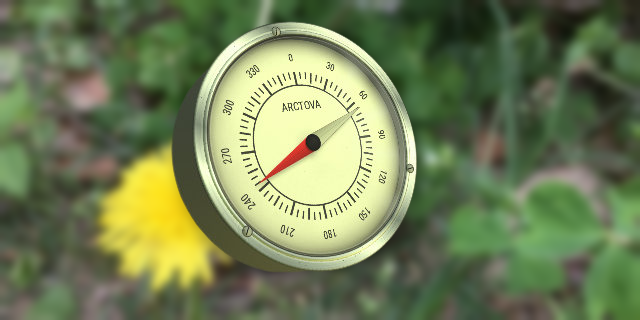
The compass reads 245 °
